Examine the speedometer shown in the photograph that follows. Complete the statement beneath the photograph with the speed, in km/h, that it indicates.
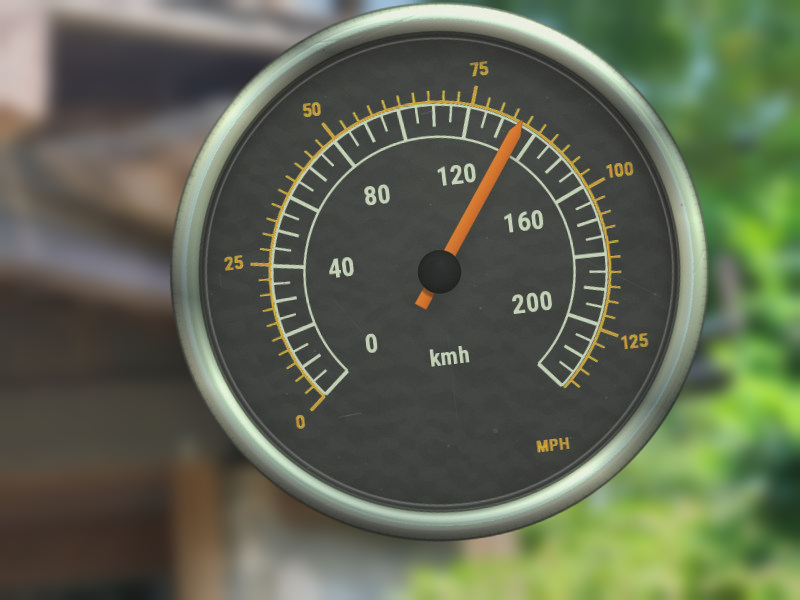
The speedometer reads 135 km/h
